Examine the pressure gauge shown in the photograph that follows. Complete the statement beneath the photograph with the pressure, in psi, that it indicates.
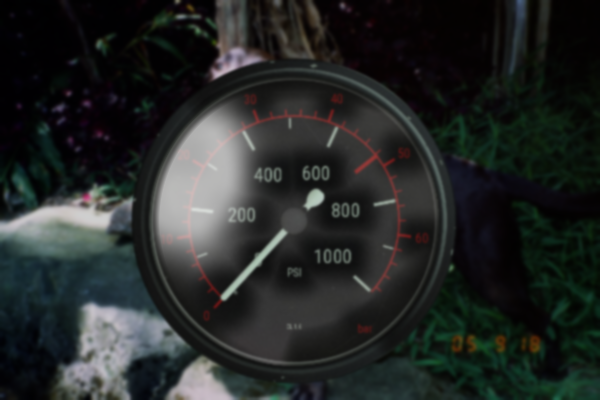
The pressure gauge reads 0 psi
